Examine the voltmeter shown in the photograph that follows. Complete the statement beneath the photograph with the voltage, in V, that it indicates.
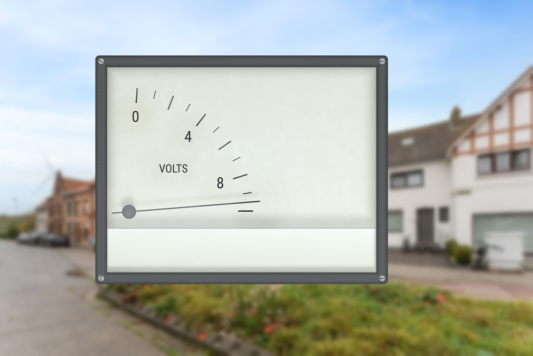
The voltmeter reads 9.5 V
